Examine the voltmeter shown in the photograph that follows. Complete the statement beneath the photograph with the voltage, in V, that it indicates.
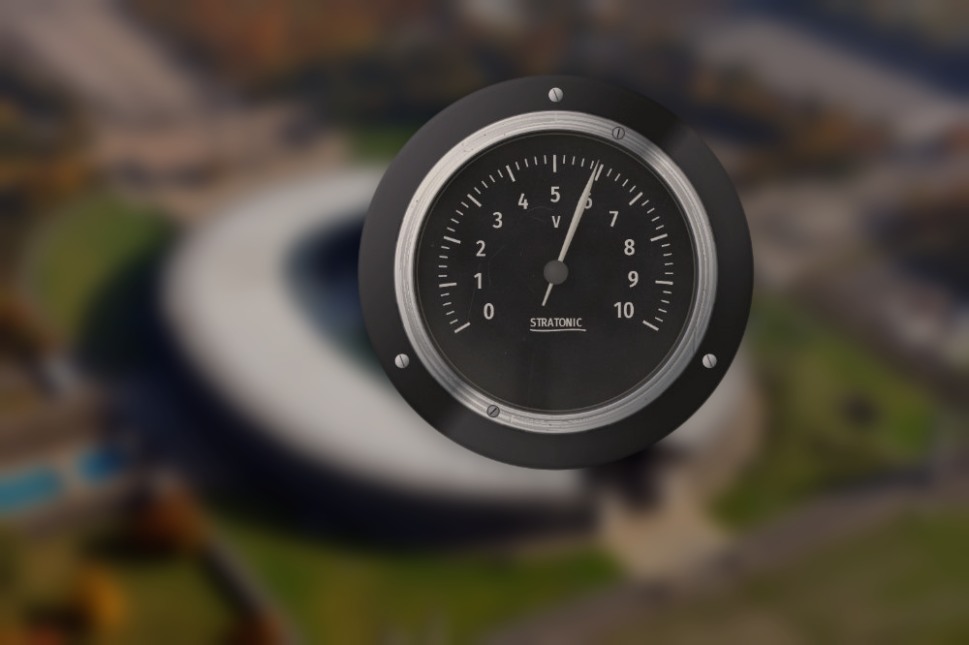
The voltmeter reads 5.9 V
